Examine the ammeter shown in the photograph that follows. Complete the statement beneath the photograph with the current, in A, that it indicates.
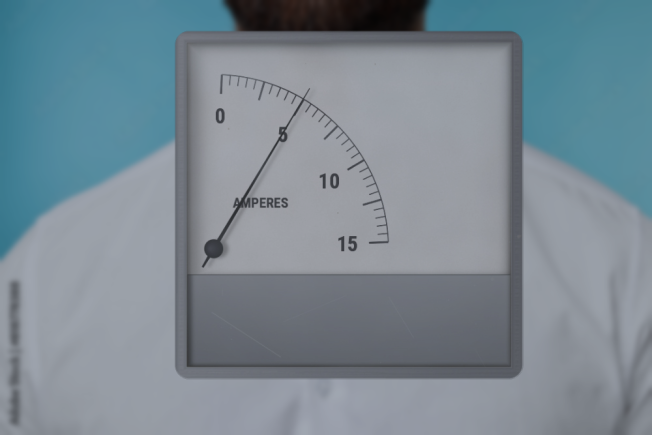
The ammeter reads 5 A
